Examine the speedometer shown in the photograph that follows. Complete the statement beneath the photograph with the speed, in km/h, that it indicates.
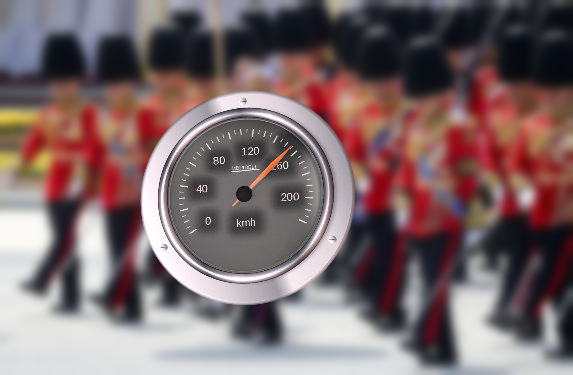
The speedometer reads 155 km/h
